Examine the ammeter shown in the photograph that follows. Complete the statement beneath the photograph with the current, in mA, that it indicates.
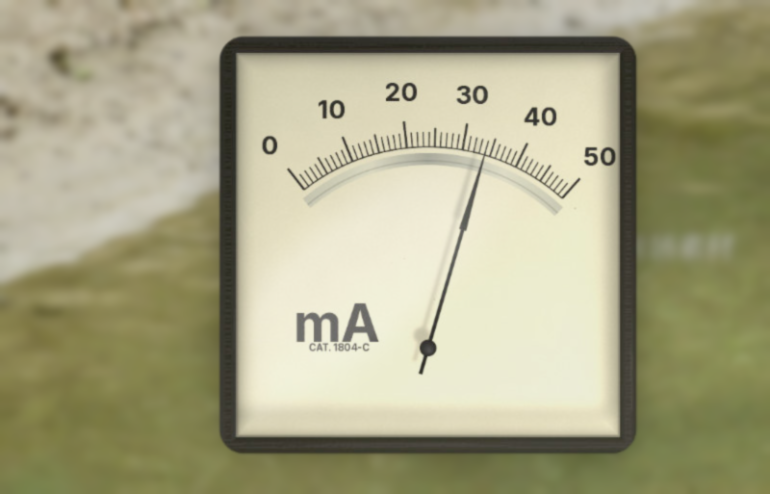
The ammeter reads 34 mA
